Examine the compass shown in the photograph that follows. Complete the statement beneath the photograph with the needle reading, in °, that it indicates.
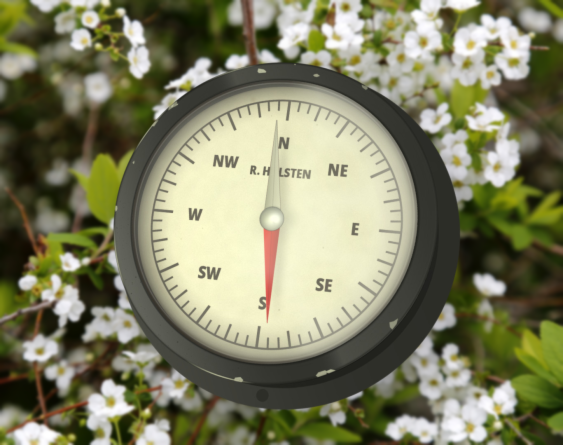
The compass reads 175 °
